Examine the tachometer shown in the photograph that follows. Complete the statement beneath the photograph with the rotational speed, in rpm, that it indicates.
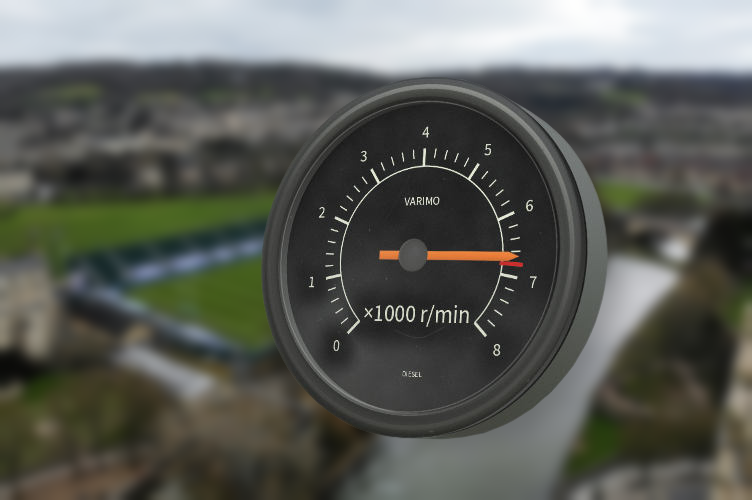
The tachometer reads 6700 rpm
